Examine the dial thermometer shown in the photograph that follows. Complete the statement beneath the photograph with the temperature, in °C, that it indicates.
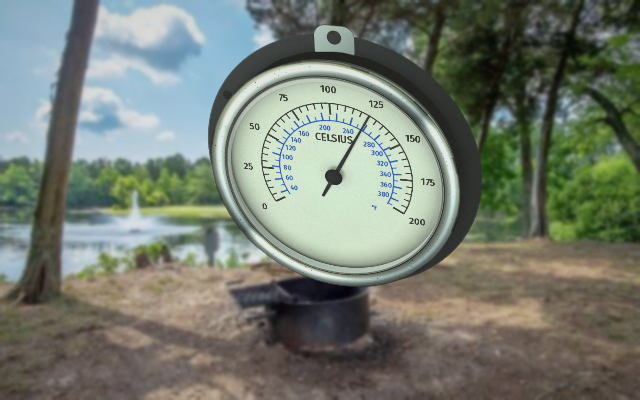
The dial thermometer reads 125 °C
